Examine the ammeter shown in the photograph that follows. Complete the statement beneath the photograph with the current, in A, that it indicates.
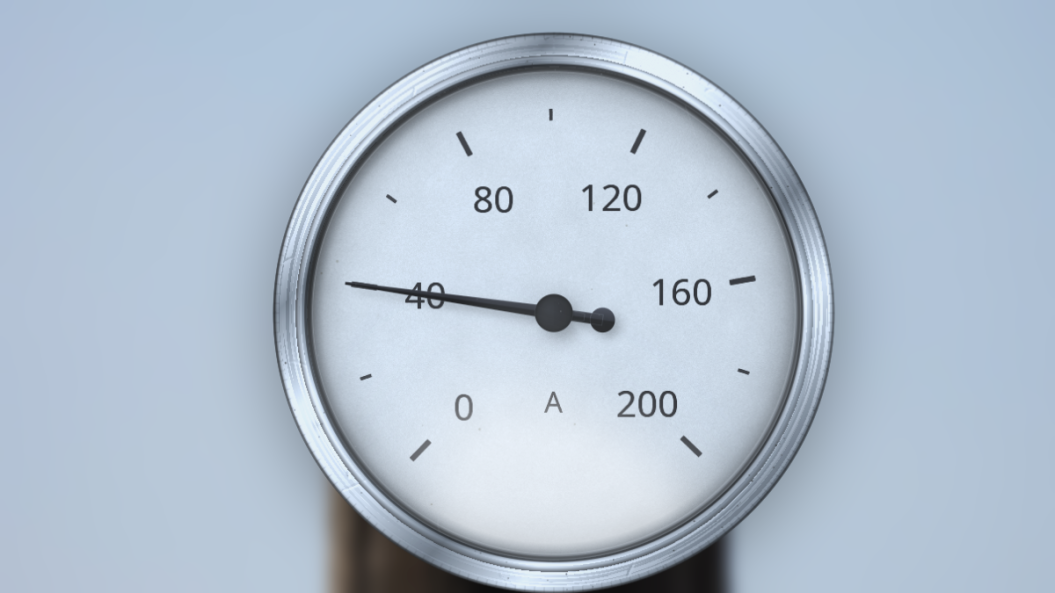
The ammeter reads 40 A
